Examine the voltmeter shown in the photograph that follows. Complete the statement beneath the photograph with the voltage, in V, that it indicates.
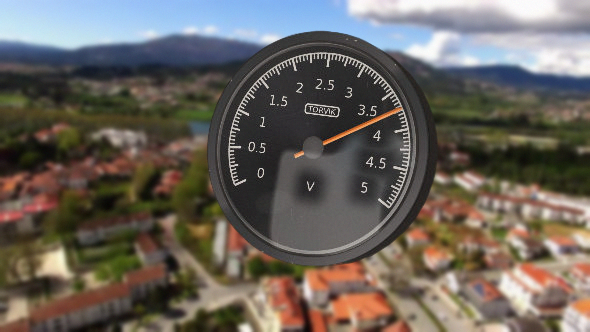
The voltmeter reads 3.75 V
